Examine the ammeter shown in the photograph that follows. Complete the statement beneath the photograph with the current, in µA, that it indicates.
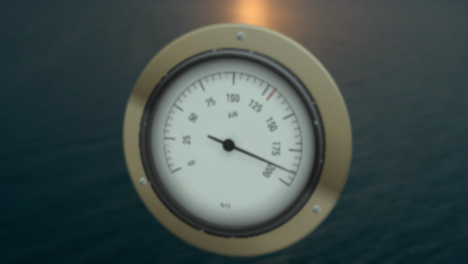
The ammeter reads 190 µA
